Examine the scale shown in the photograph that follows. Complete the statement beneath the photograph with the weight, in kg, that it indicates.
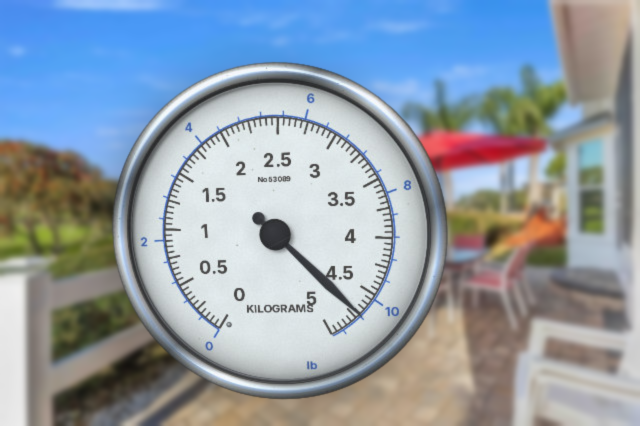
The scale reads 4.7 kg
